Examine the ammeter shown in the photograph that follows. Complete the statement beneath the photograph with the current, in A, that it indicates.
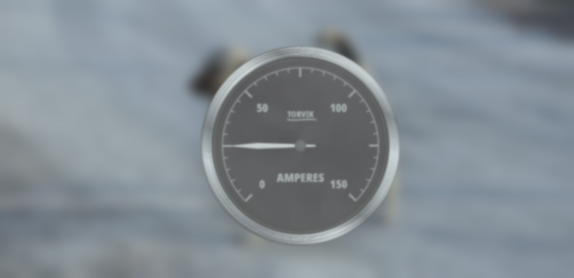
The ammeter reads 25 A
